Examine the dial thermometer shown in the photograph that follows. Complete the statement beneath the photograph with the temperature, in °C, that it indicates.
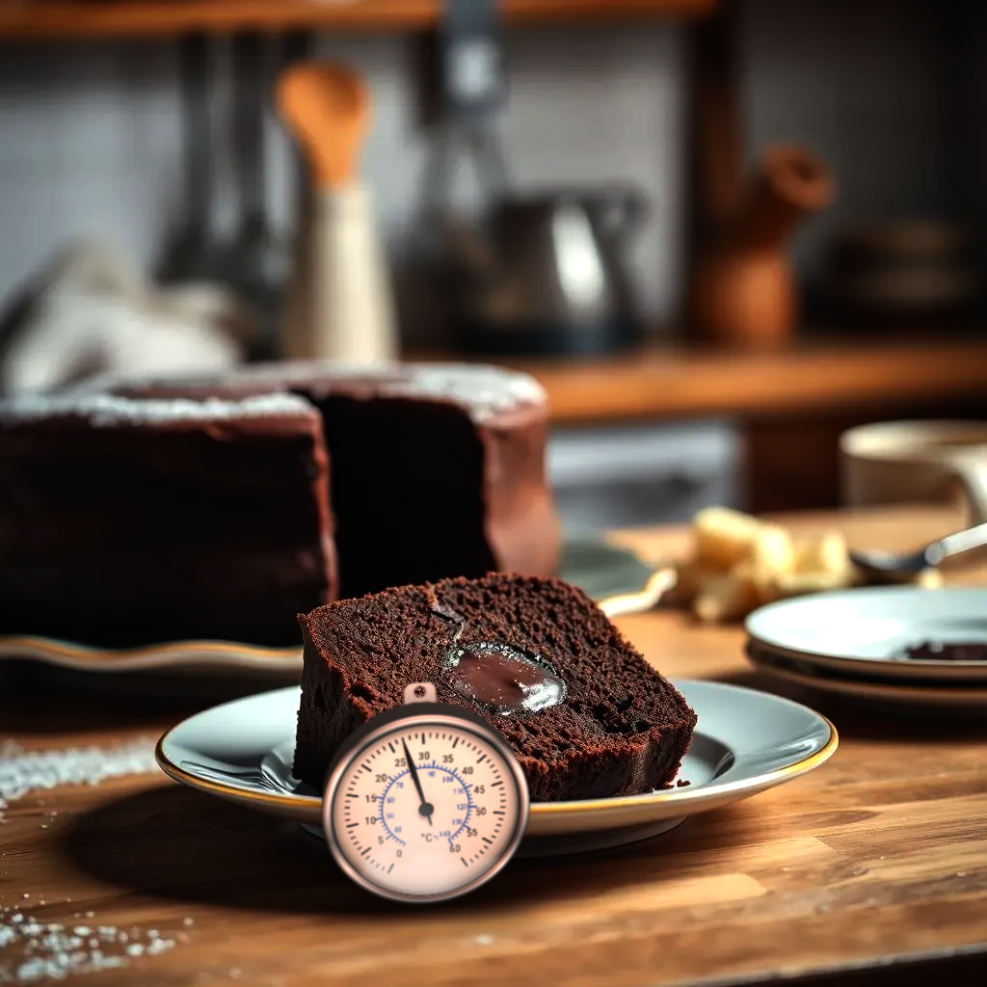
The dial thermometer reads 27 °C
